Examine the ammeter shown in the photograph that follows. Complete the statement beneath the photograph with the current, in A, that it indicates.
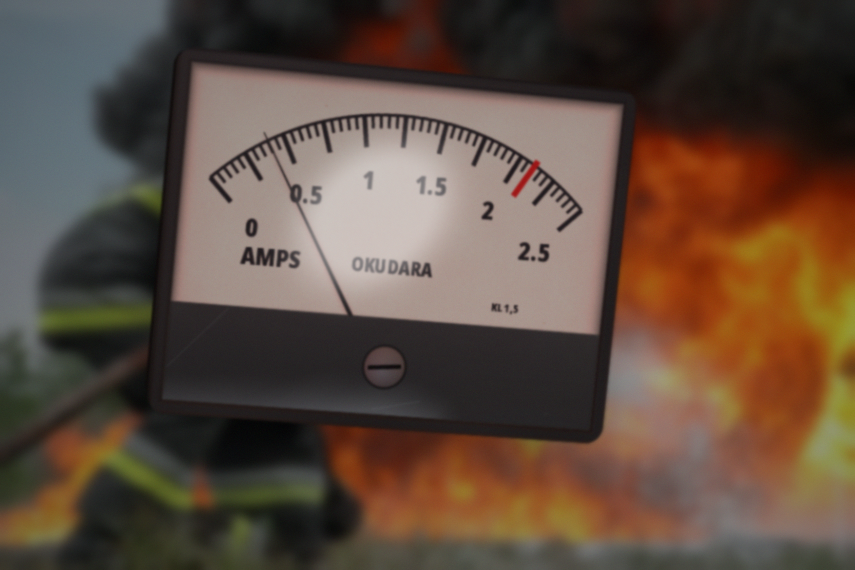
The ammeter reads 0.4 A
